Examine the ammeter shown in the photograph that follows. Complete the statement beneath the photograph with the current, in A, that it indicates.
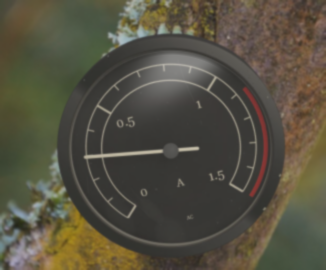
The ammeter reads 0.3 A
